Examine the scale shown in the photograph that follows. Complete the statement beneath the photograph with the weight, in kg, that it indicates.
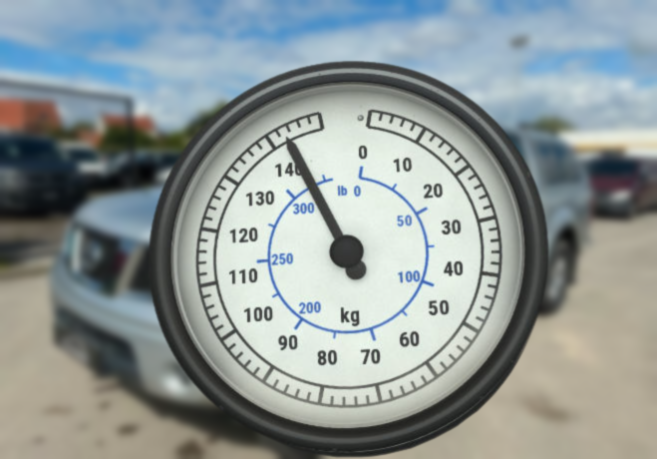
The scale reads 143 kg
